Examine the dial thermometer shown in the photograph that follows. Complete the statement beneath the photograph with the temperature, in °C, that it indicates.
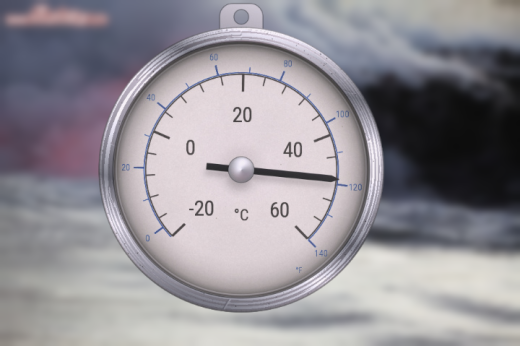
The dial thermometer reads 48 °C
